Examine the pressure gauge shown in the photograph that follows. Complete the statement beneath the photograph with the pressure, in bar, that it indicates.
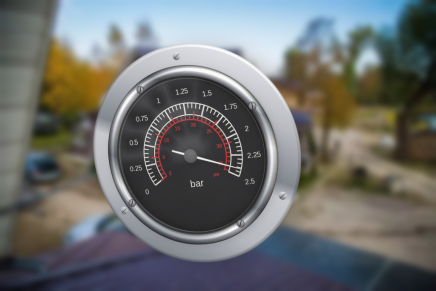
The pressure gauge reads 2.4 bar
